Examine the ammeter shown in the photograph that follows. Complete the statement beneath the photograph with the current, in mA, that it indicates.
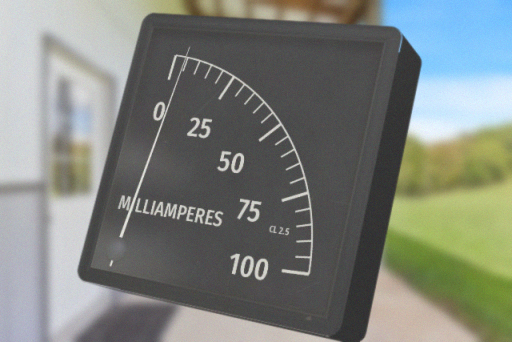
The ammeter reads 5 mA
